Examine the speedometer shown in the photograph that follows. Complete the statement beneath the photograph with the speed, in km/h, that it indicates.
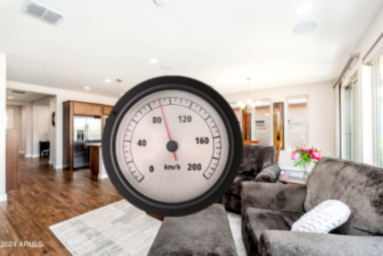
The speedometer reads 90 km/h
